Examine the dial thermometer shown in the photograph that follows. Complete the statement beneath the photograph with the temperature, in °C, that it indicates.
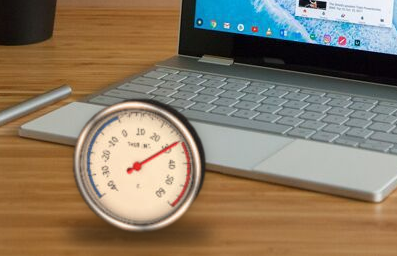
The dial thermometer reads 30 °C
